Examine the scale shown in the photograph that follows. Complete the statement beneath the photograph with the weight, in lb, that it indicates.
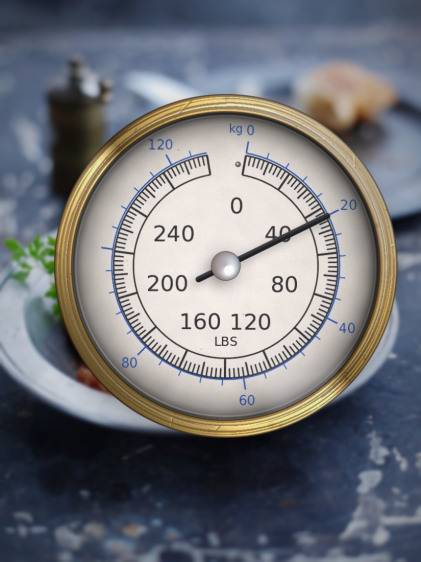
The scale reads 44 lb
